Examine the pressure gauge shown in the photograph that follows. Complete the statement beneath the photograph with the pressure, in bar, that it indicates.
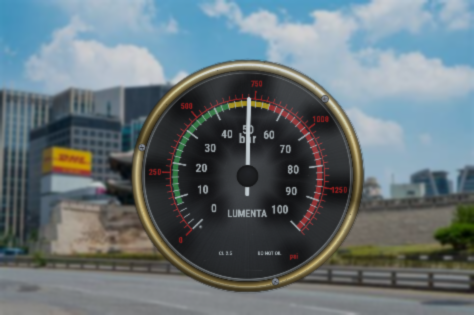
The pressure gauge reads 50 bar
